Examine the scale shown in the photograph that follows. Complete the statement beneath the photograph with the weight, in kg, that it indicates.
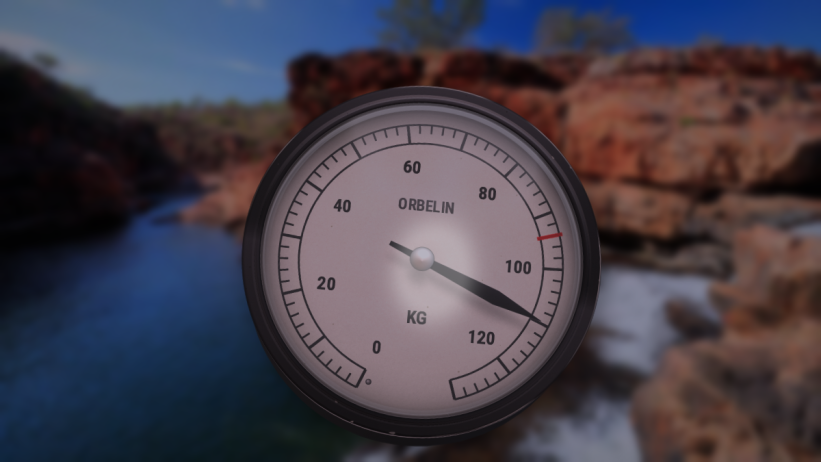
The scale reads 110 kg
